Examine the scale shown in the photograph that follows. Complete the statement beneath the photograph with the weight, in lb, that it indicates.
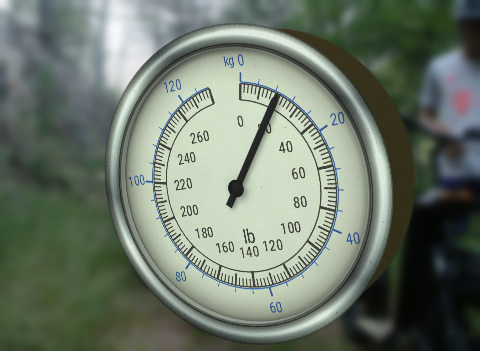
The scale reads 20 lb
